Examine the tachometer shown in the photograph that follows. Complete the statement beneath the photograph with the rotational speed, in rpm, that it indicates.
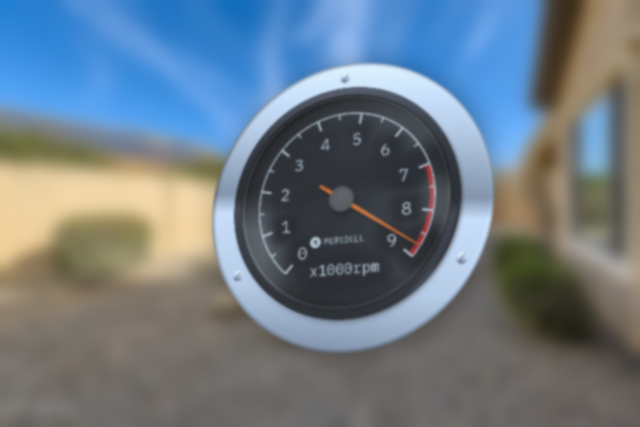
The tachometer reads 8750 rpm
